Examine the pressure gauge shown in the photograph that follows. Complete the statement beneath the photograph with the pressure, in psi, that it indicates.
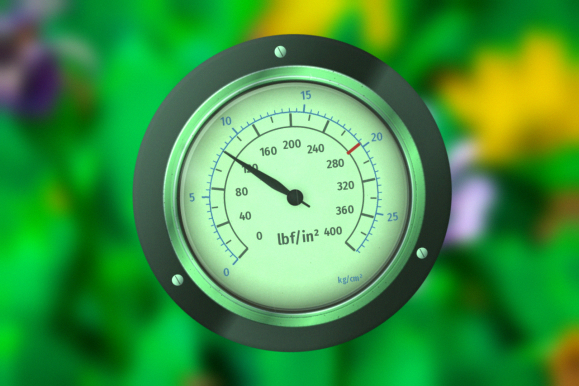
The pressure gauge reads 120 psi
